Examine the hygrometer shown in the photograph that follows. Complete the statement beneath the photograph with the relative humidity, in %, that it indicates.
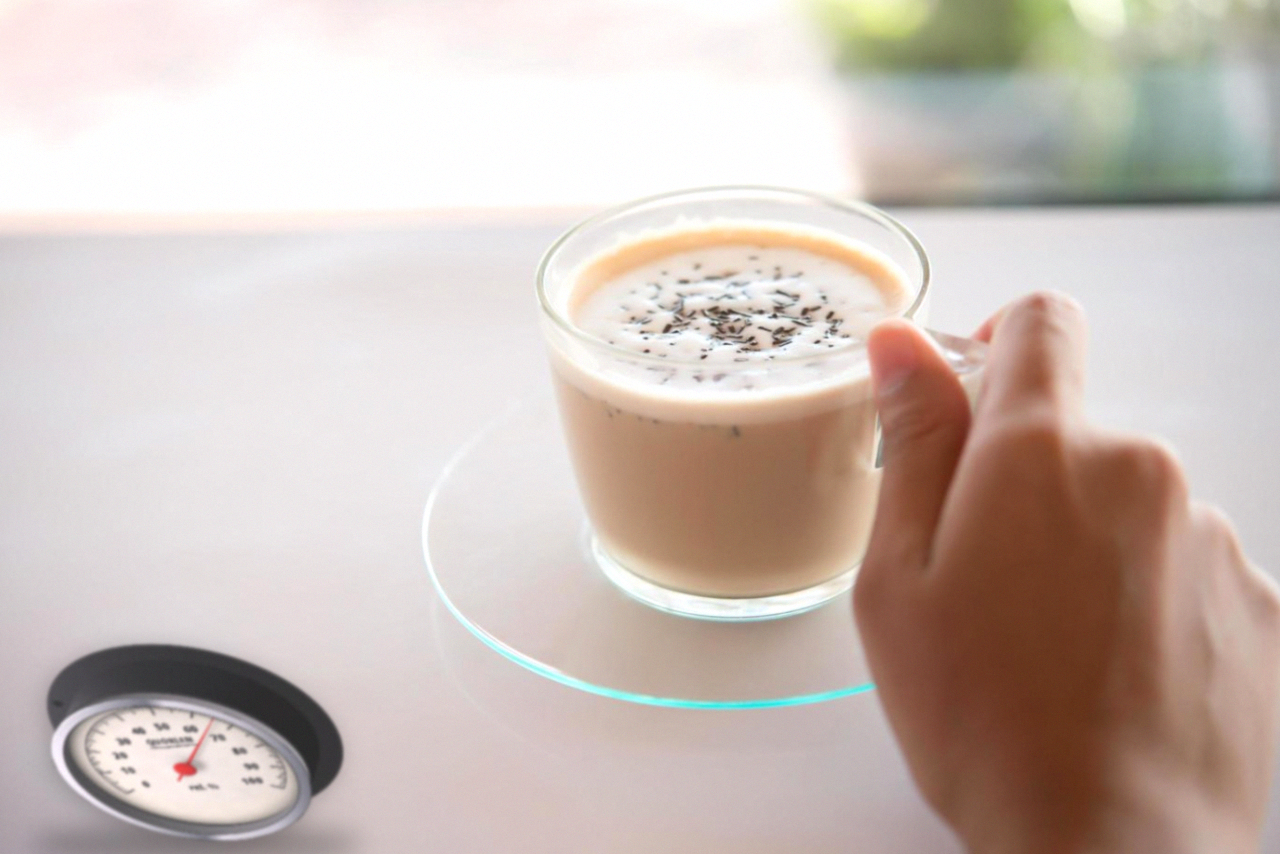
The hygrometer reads 65 %
